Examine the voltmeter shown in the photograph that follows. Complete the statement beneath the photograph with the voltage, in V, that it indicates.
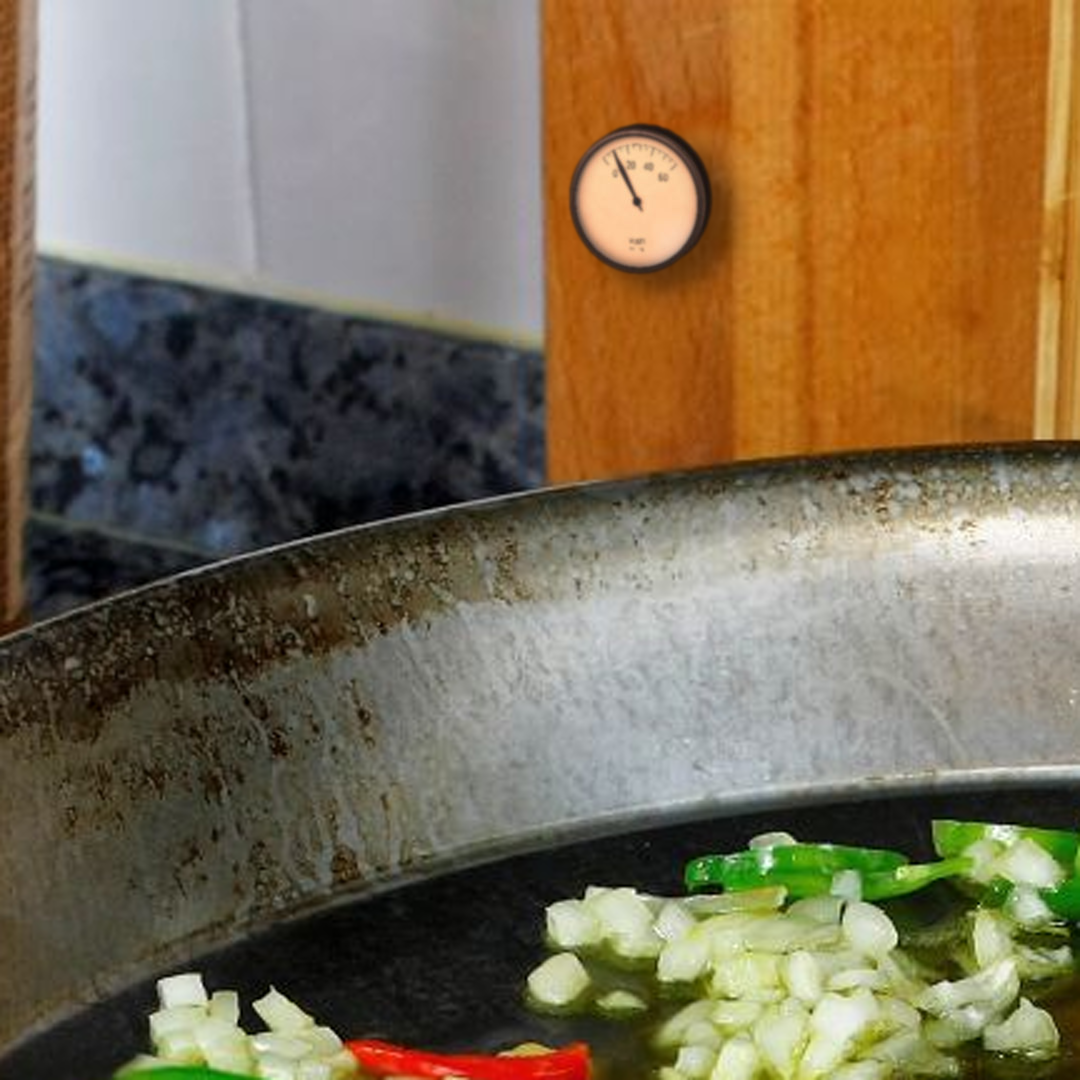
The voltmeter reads 10 V
